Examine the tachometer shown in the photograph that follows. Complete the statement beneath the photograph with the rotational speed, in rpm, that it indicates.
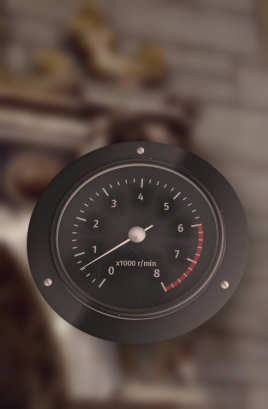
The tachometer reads 600 rpm
